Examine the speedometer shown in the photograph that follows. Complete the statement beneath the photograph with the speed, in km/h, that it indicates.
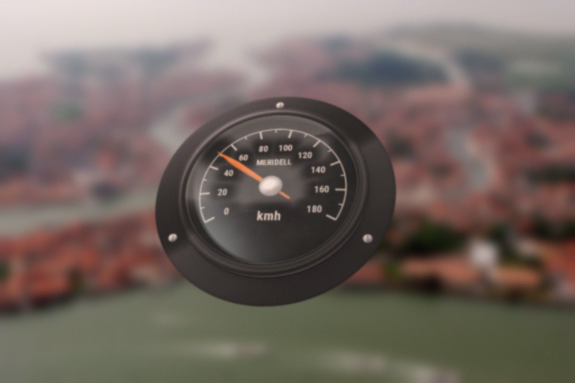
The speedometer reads 50 km/h
